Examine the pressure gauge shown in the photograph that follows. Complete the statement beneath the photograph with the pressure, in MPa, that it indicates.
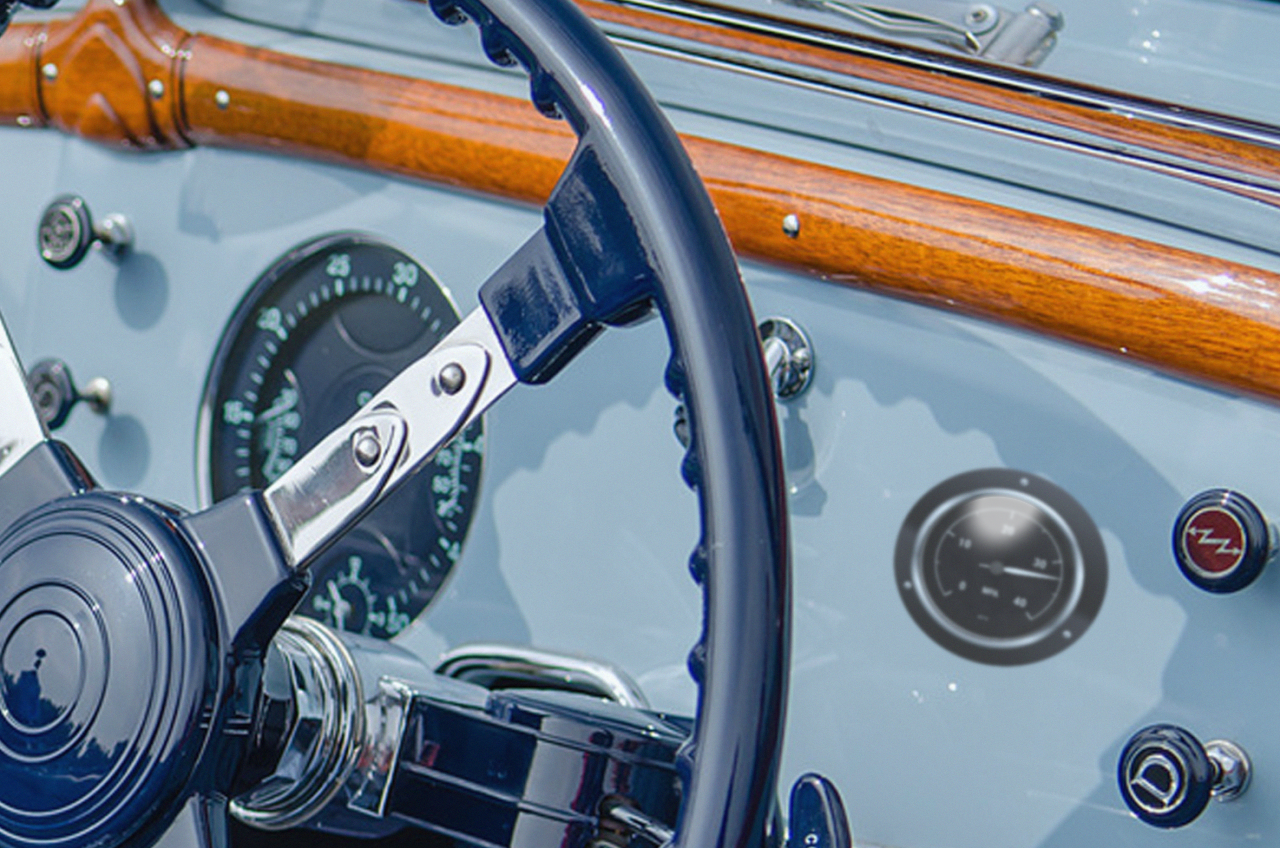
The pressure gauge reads 32.5 MPa
